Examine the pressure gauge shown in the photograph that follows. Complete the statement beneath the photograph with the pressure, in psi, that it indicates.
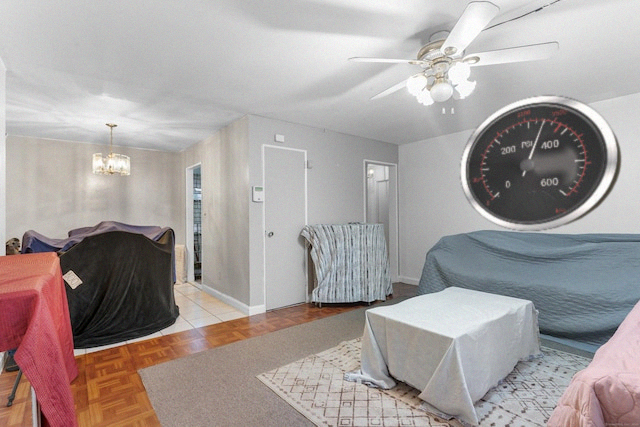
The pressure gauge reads 340 psi
